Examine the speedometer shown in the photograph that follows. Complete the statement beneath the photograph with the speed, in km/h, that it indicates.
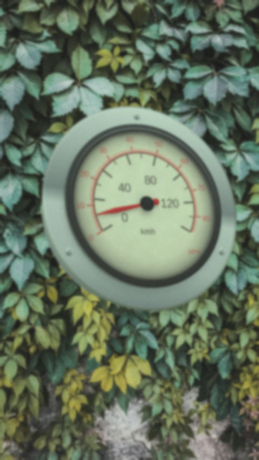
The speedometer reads 10 km/h
